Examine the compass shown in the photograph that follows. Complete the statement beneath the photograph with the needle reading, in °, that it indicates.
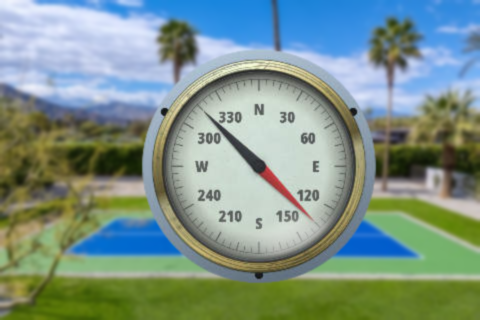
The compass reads 135 °
